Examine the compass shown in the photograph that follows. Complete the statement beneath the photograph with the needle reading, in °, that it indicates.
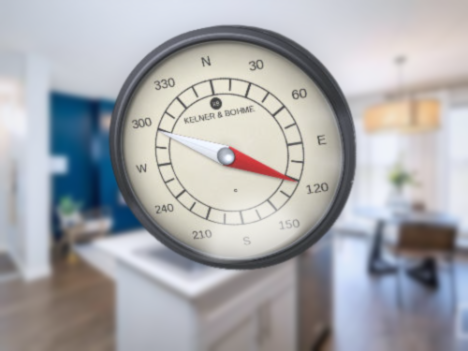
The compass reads 120 °
